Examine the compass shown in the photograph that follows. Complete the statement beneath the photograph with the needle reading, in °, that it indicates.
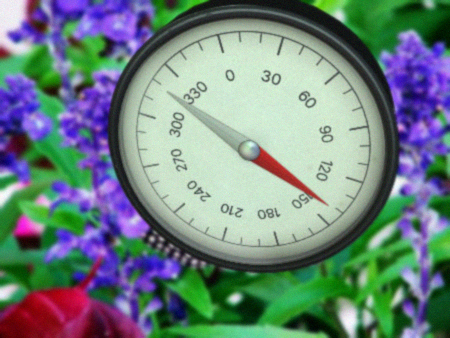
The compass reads 140 °
